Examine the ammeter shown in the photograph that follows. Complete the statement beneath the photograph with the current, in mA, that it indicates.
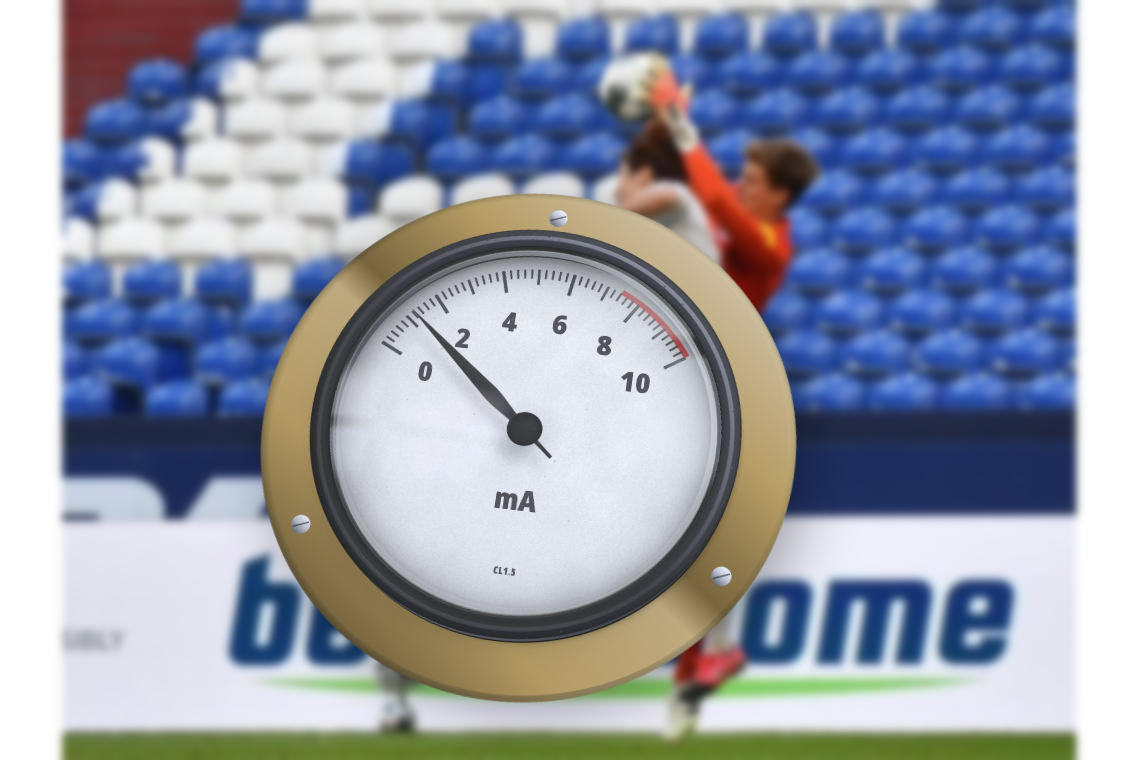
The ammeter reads 1.2 mA
